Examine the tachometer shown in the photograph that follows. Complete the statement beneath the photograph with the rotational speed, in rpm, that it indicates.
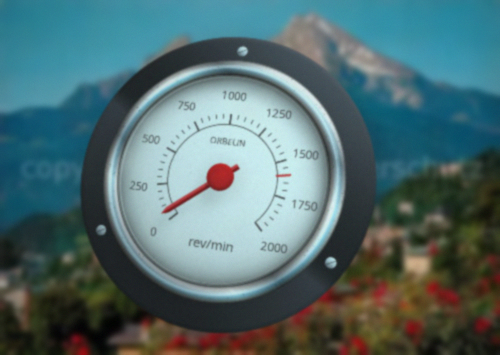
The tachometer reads 50 rpm
